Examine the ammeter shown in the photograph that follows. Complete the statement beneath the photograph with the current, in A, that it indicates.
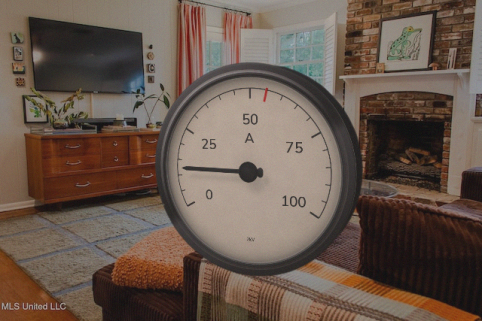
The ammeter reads 12.5 A
